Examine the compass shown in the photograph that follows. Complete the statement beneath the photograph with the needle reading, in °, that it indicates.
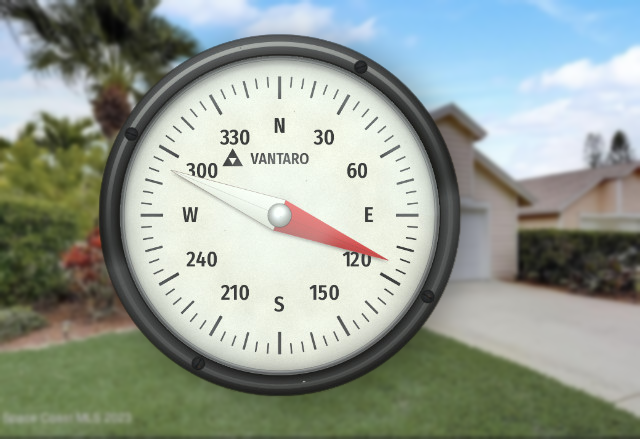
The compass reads 112.5 °
